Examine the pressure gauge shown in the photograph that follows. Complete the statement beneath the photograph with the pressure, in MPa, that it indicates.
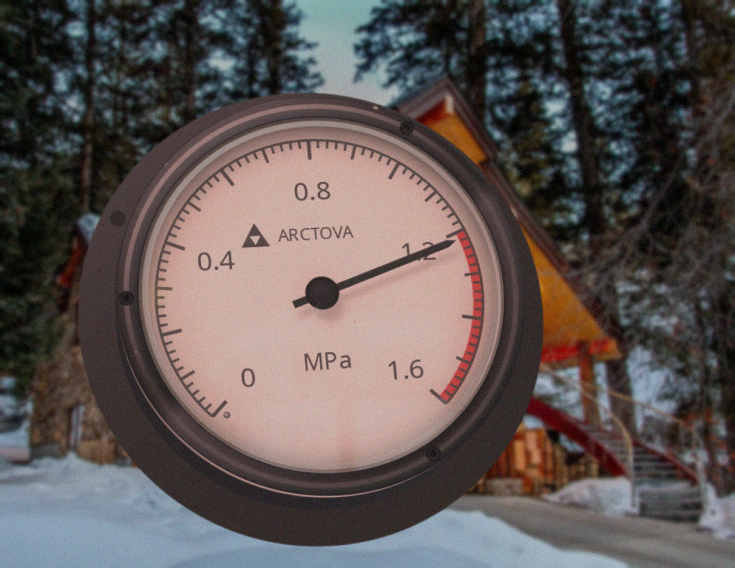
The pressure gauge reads 1.22 MPa
